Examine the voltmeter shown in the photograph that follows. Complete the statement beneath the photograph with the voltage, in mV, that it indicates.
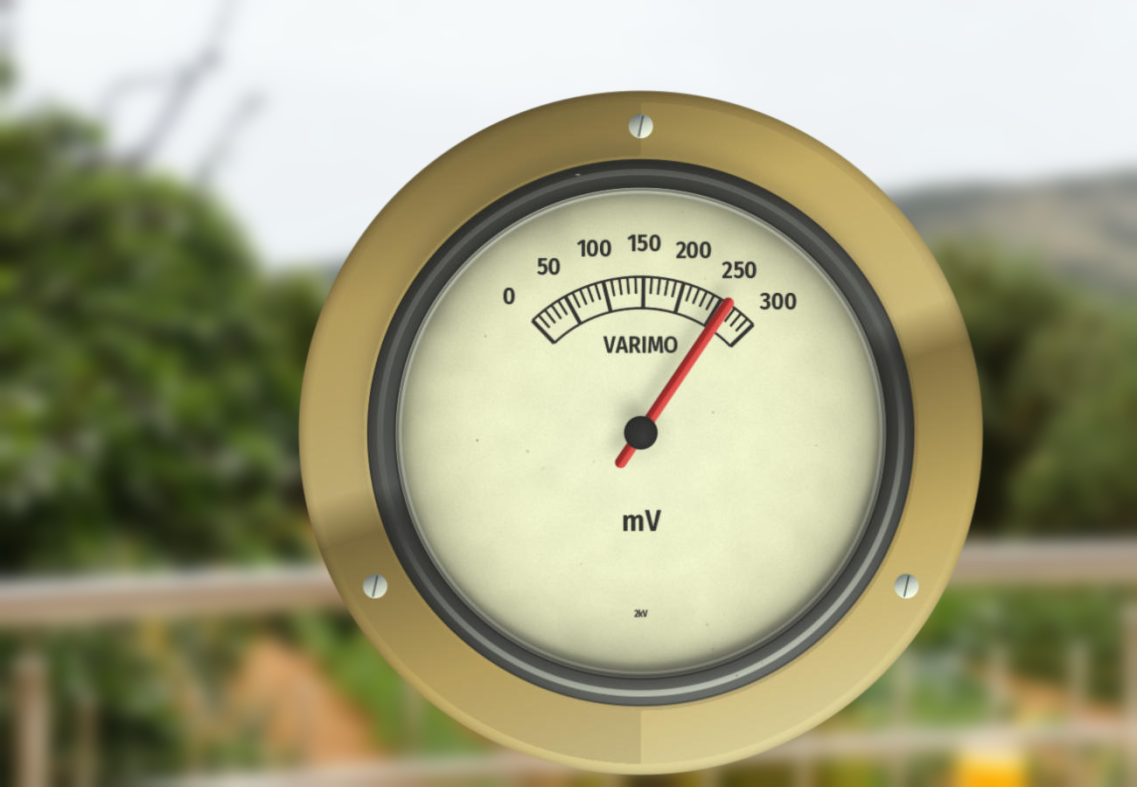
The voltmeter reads 260 mV
